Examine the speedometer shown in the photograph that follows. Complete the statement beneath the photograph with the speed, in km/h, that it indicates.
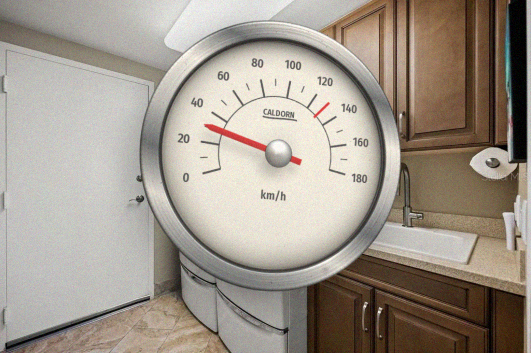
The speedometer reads 30 km/h
